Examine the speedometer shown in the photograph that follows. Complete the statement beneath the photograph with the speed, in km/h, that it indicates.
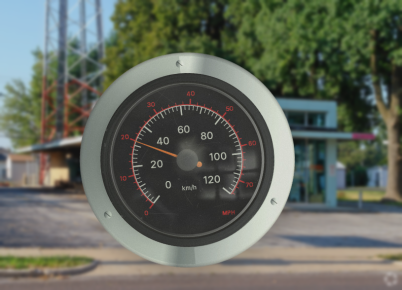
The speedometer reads 32 km/h
